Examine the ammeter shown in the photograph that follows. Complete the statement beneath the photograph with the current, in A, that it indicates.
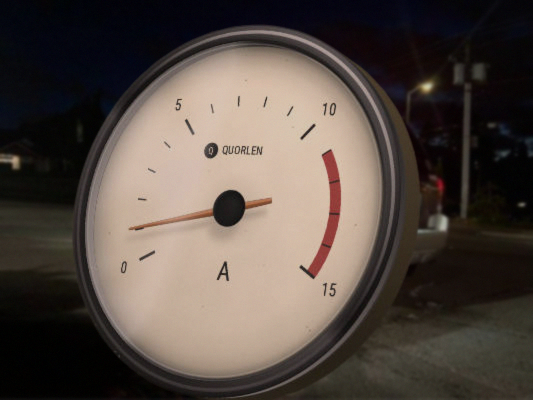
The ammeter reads 1 A
